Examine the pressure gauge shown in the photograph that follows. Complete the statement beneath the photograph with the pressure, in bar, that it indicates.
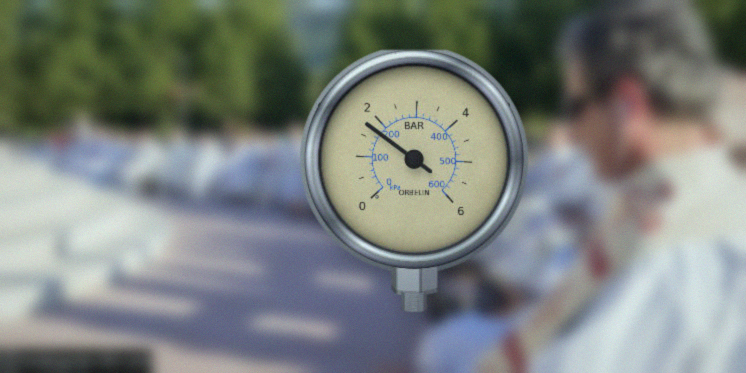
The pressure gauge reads 1.75 bar
